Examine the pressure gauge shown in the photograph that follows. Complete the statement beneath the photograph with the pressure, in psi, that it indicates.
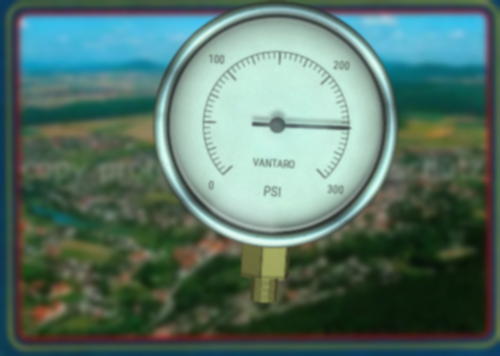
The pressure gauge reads 250 psi
